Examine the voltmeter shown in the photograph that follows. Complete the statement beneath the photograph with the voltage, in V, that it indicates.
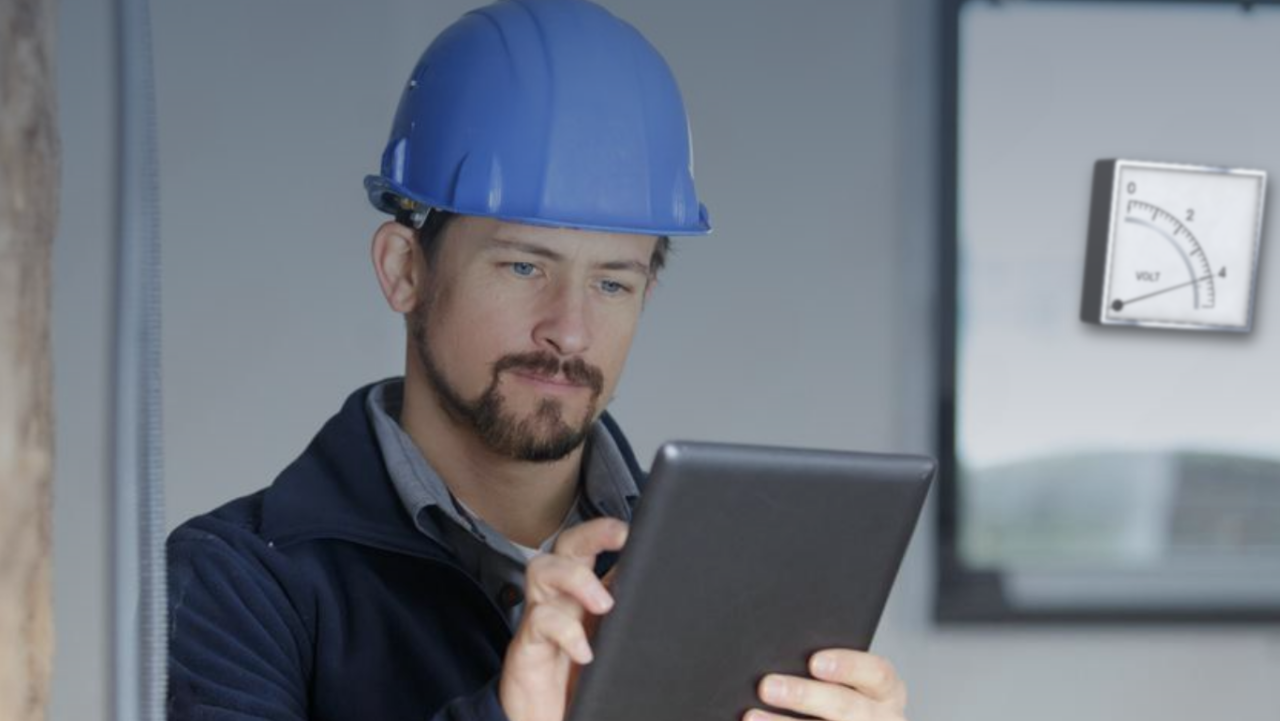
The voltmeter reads 4 V
